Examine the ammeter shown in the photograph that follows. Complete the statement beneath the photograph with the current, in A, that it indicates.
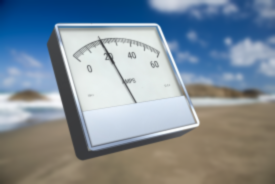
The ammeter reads 20 A
